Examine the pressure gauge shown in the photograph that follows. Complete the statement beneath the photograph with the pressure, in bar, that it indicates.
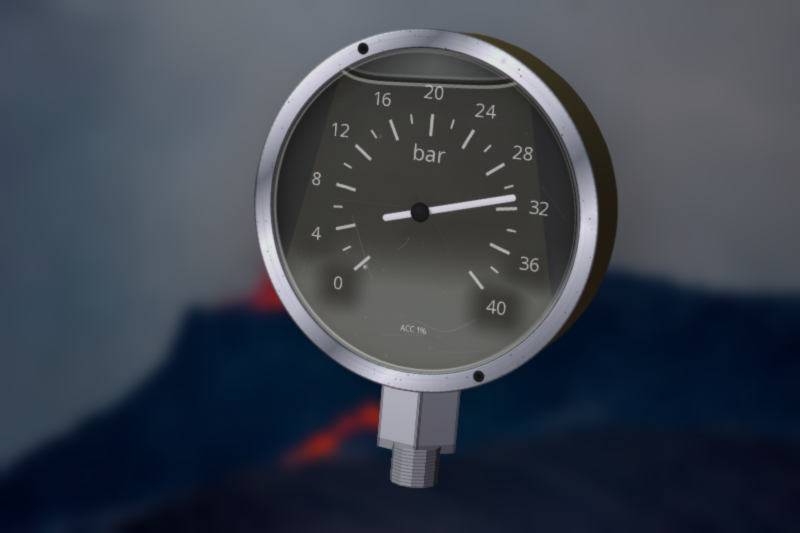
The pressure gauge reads 31 bar
